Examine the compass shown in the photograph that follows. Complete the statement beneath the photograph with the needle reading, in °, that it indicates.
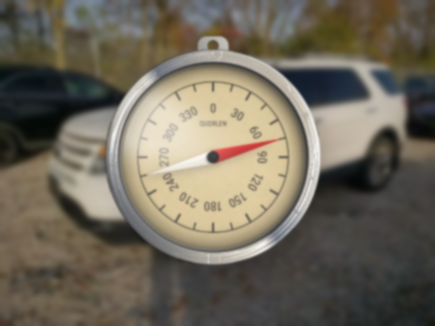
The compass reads 75 °
